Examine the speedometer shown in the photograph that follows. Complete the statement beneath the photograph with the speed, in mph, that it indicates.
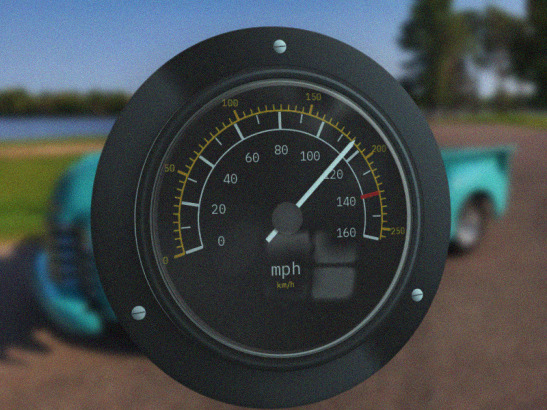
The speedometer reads 115 mph
